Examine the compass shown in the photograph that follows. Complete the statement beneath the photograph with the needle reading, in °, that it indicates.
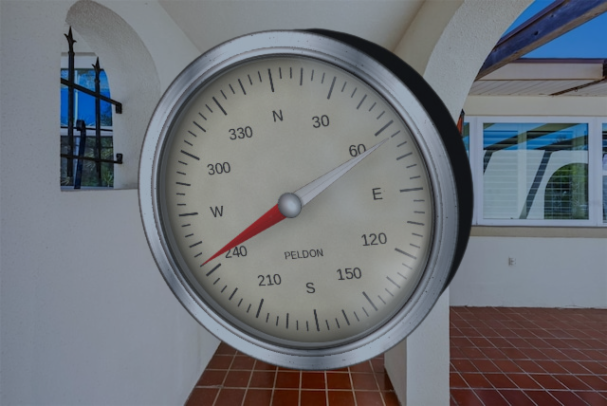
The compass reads 245 °
